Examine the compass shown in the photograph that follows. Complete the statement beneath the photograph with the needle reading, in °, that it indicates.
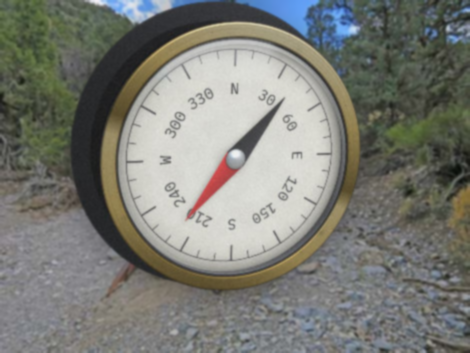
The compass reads 220 °
